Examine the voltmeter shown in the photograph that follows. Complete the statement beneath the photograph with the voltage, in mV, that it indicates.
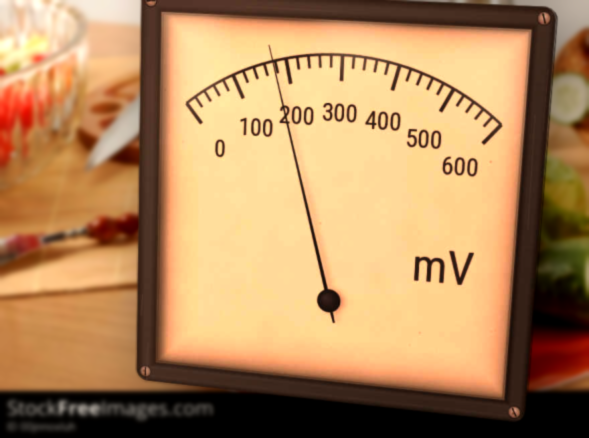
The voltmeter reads 180 mV
